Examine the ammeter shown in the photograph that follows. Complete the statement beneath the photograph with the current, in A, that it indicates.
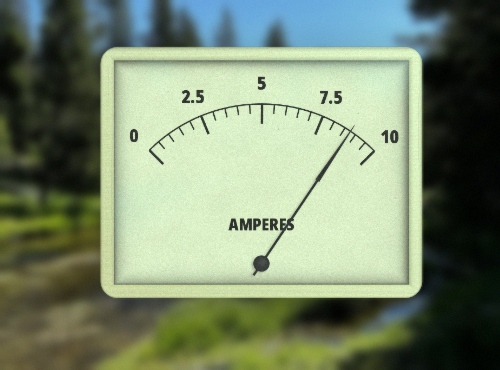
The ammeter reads 8.75 A
